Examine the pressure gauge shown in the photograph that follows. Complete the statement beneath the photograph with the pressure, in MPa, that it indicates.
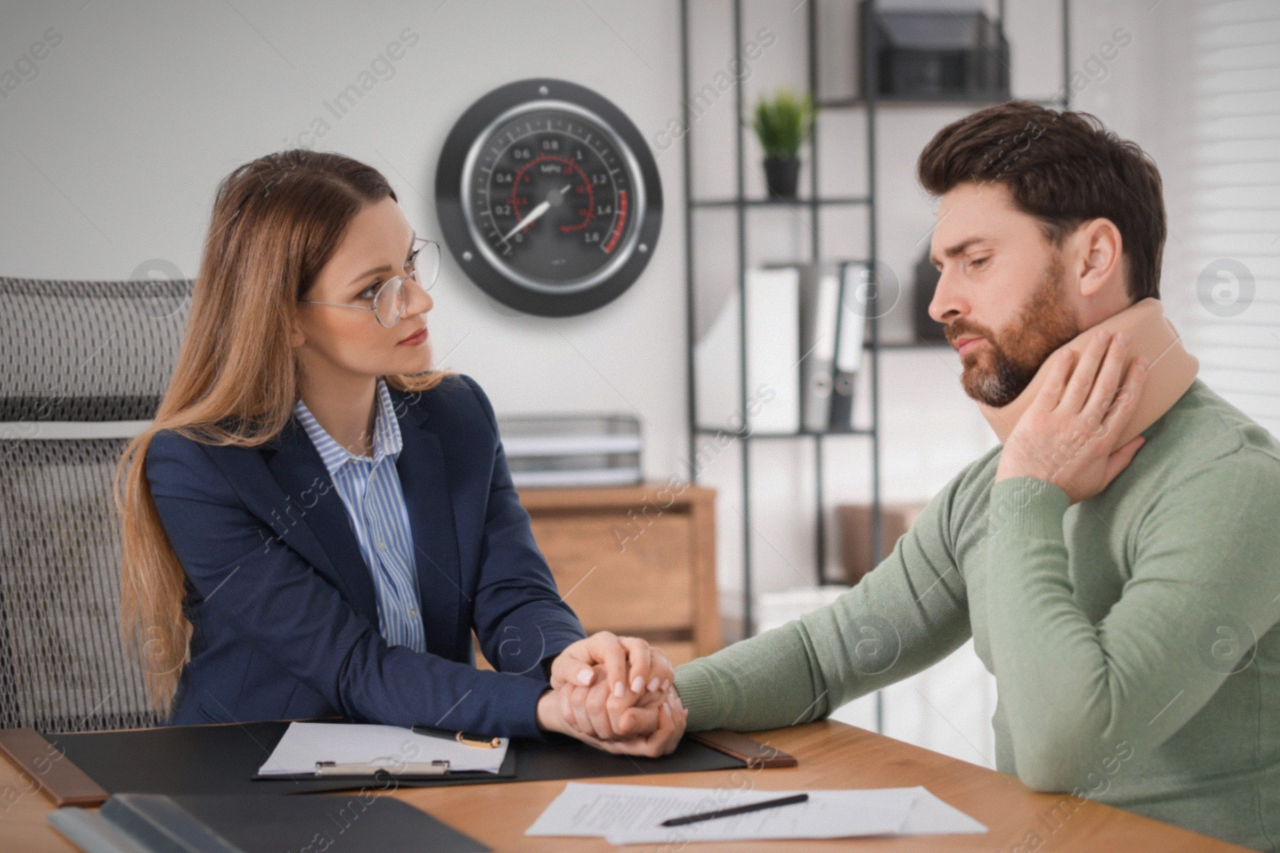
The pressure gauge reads 0.05 MPa
